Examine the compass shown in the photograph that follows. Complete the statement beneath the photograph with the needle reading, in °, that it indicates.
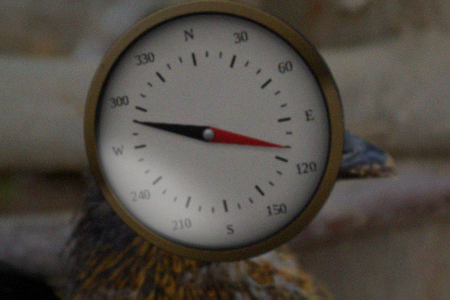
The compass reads 110 °
